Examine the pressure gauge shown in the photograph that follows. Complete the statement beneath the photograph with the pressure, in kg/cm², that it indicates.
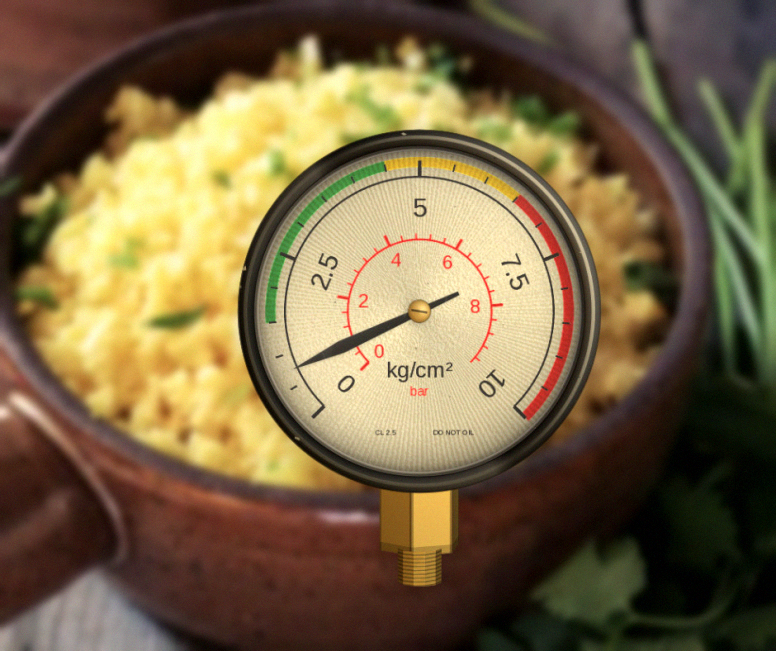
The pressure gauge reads 0.75 kg/cm²
